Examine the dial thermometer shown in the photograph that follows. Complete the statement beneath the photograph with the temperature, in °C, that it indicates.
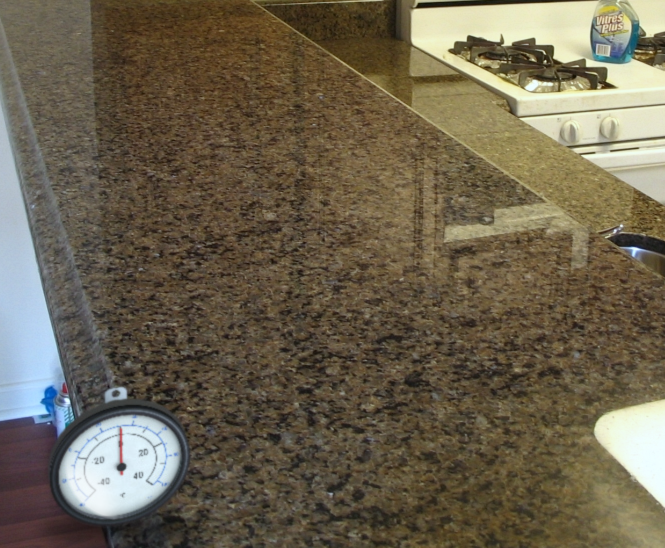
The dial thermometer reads 0 °C
